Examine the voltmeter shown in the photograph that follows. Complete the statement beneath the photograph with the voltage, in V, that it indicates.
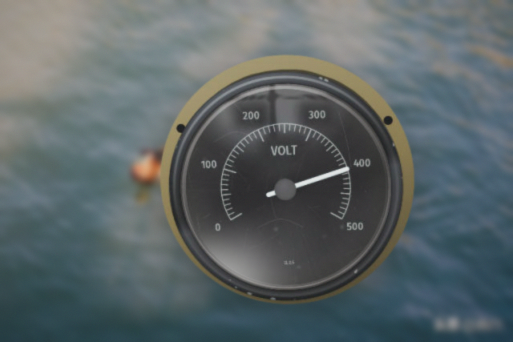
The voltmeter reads 400 V
